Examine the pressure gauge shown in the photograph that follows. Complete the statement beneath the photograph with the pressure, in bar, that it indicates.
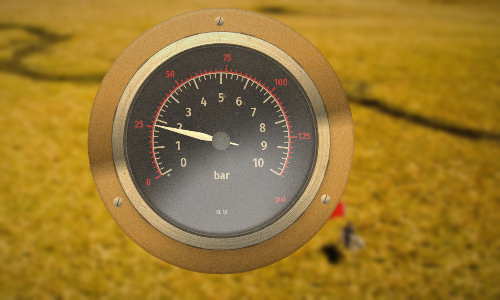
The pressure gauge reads 1.8 bar
